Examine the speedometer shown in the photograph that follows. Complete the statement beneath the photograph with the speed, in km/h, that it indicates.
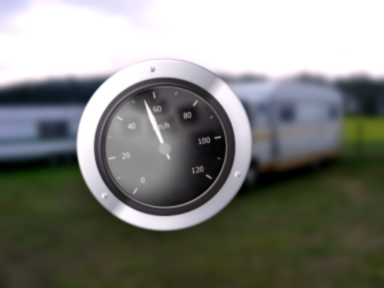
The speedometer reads 55 km/h
